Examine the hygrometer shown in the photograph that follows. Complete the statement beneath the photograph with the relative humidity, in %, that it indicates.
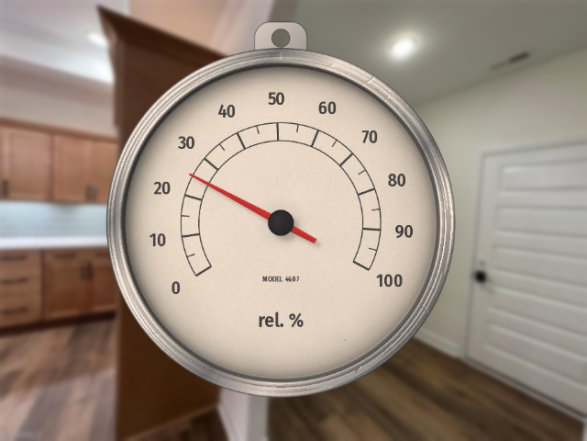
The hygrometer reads 25 %
